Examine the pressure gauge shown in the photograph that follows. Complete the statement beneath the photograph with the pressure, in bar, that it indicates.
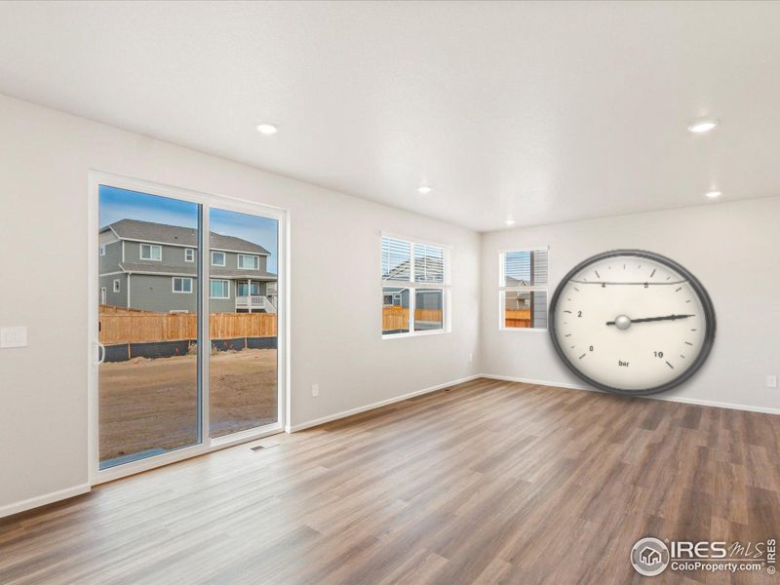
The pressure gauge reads 8 bar
